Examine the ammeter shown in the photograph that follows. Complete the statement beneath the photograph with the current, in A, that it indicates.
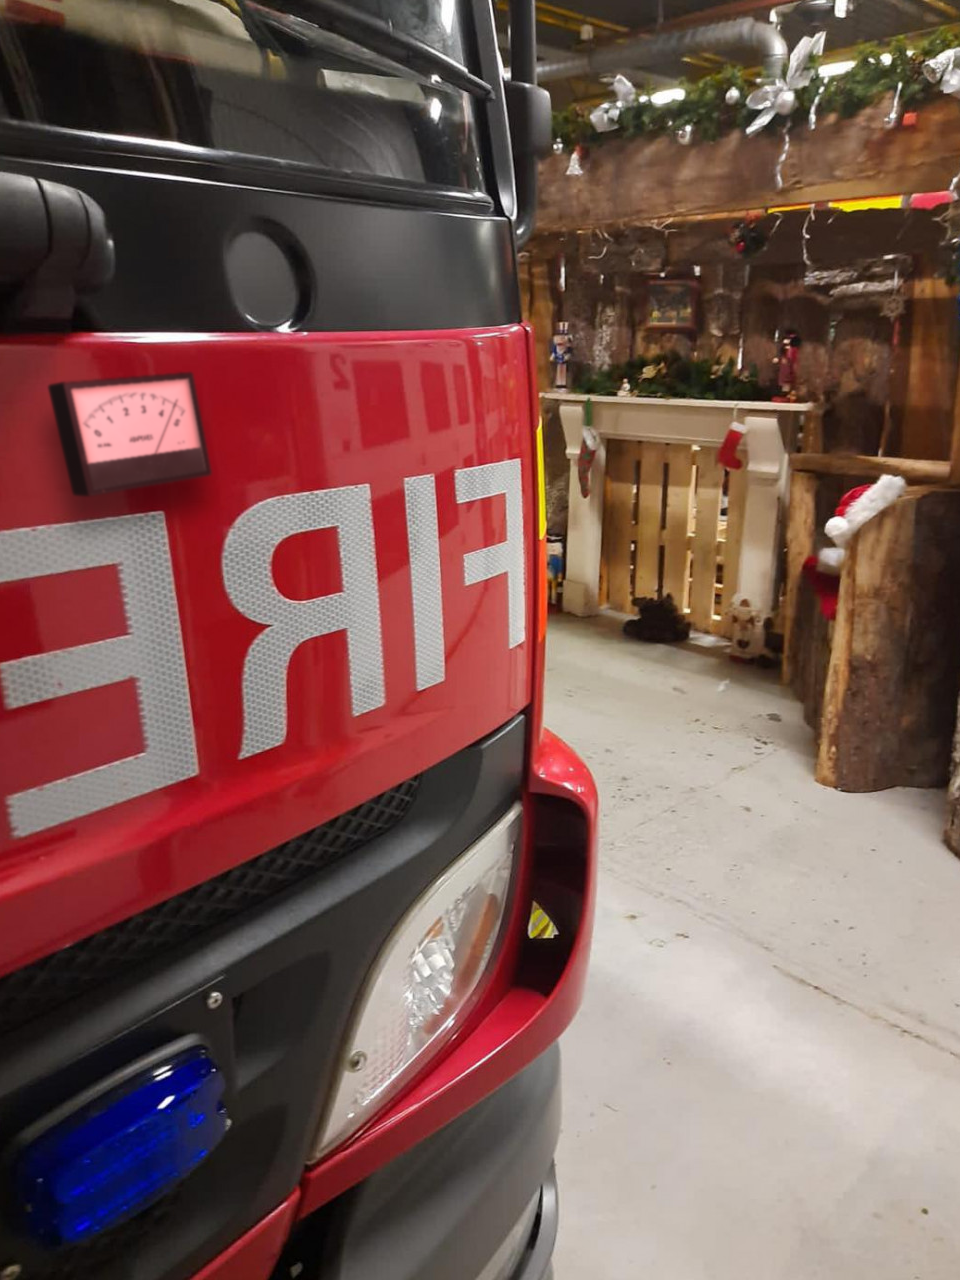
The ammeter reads 4.5 A
